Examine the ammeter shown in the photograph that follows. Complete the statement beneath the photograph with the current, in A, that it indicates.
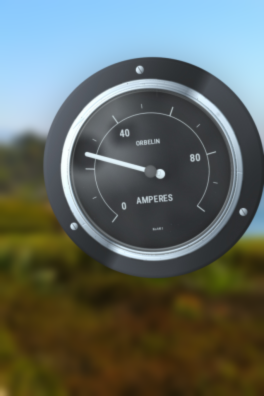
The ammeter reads 25 A
